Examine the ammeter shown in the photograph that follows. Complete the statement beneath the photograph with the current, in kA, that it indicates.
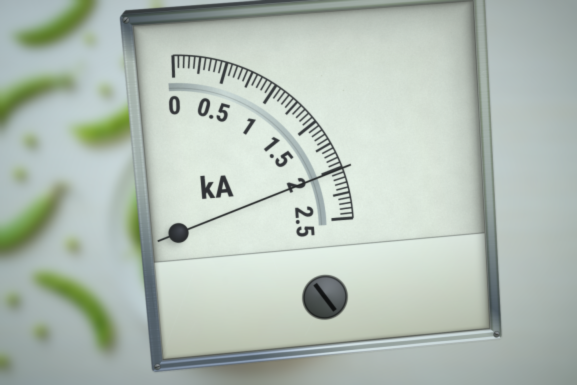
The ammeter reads 2 kA
